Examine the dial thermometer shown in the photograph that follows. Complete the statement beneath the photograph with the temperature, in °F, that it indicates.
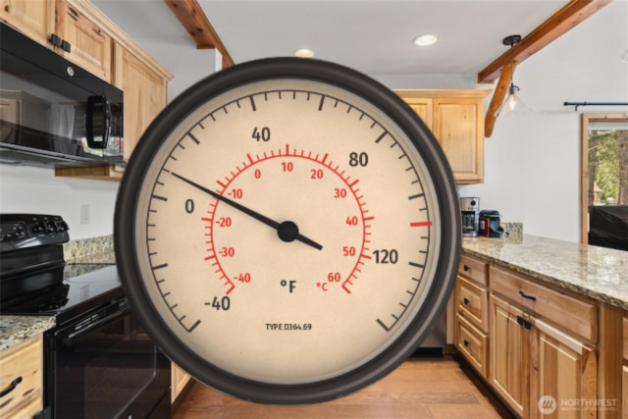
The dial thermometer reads 8 °F
